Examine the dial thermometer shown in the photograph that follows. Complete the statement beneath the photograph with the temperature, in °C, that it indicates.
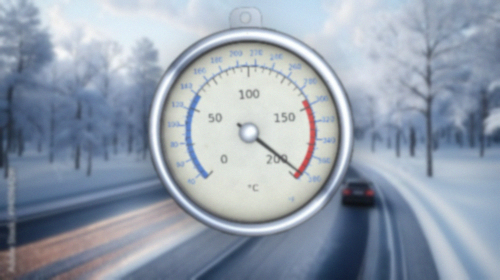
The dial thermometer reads 195 °C
